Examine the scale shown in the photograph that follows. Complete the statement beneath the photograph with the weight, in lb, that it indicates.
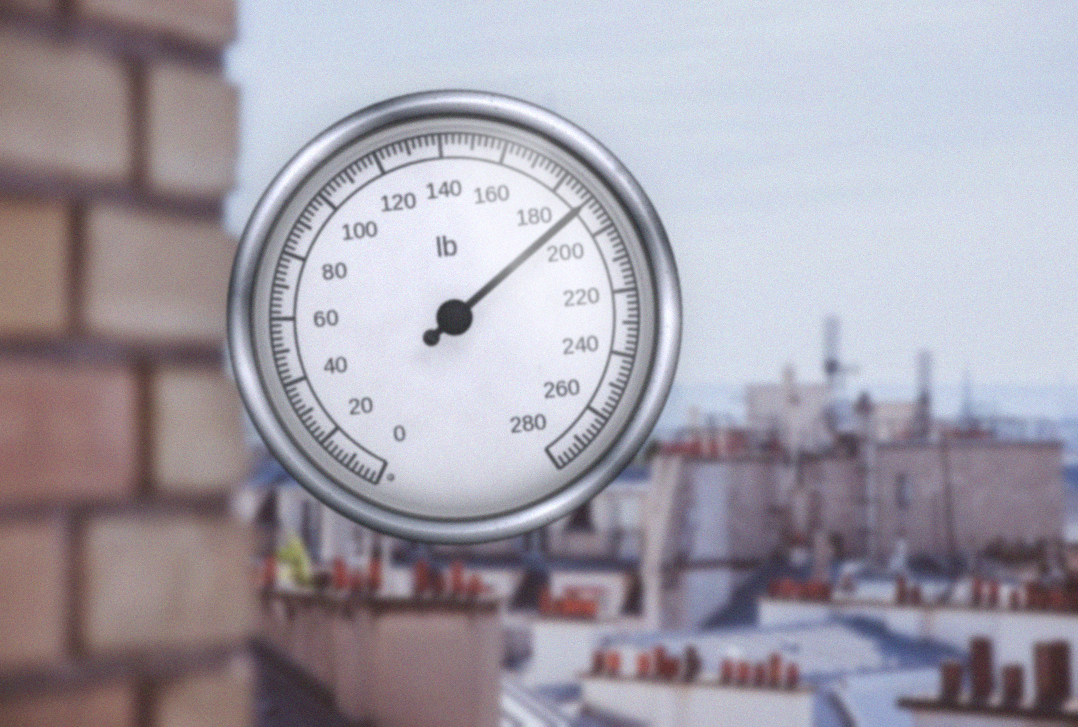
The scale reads 190 lb
